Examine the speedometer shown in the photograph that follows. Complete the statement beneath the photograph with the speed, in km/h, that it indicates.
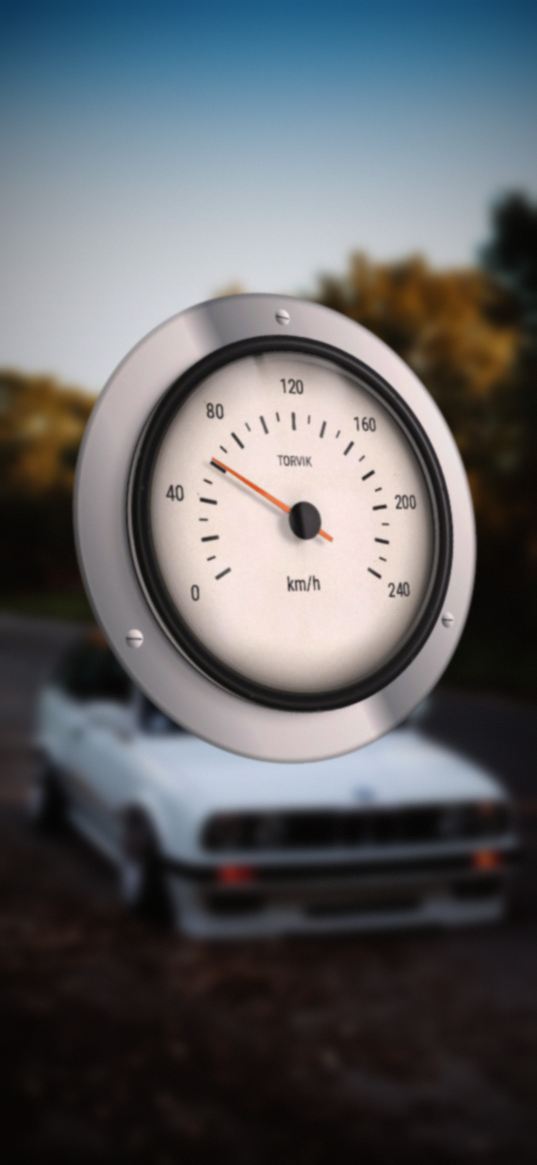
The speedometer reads 60 km/h
